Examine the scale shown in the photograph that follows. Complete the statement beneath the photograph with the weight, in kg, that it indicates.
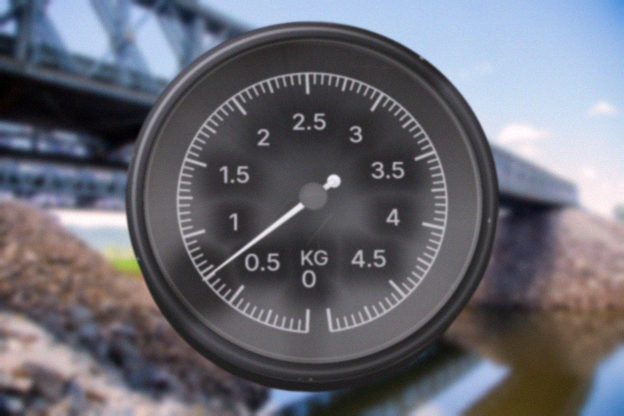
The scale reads 0.7 kg
